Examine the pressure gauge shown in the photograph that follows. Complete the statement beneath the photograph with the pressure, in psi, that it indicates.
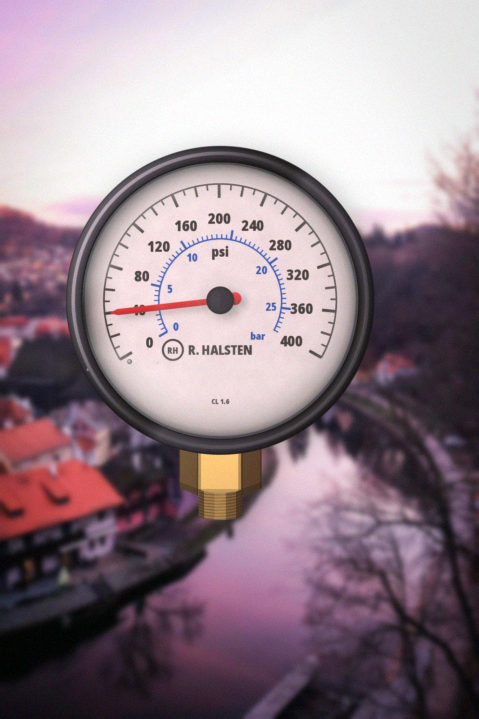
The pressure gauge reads 40 psi
